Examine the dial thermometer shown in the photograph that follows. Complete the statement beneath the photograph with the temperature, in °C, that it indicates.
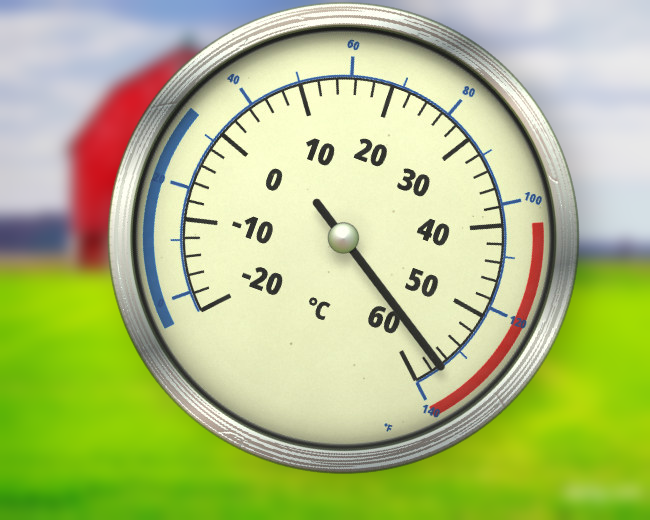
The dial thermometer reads 57 °C
